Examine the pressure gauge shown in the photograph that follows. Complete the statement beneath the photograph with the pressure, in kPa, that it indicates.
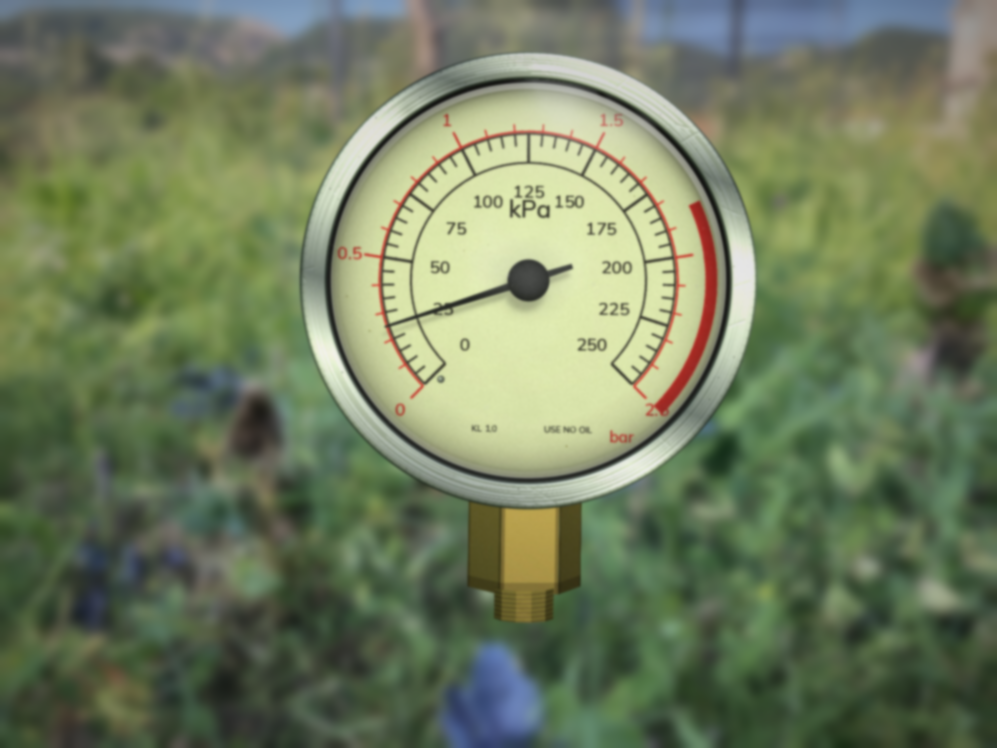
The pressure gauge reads 25 kPa
